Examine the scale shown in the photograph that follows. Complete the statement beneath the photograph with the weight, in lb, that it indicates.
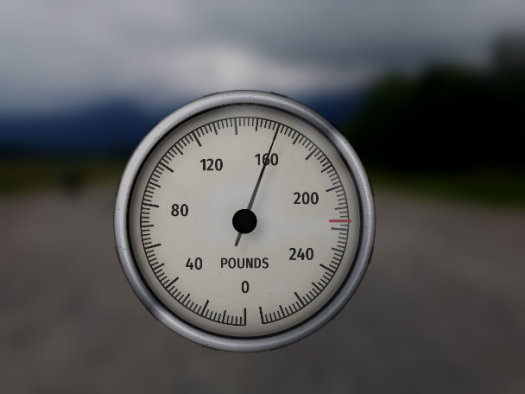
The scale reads 160 lb
